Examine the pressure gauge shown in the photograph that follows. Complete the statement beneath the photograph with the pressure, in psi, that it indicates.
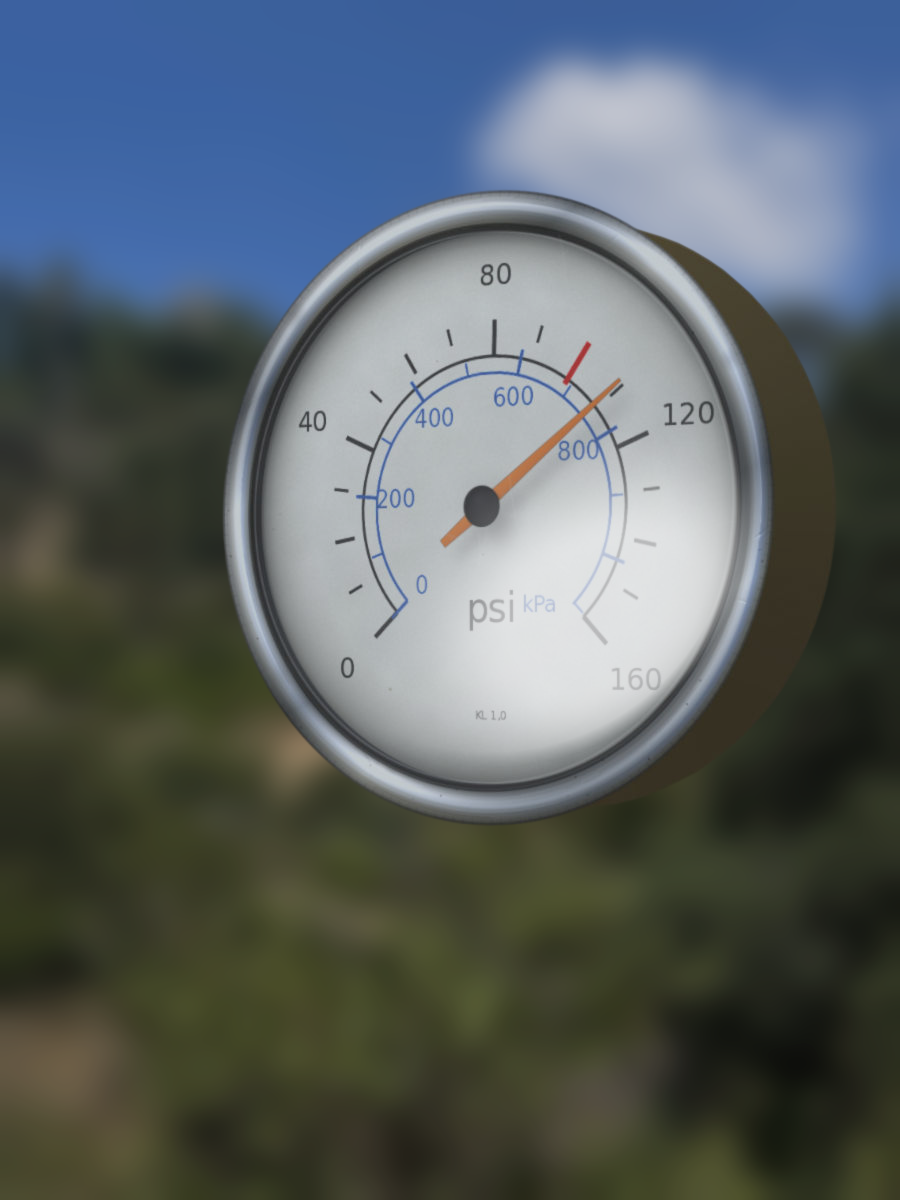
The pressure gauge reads 110 psi
